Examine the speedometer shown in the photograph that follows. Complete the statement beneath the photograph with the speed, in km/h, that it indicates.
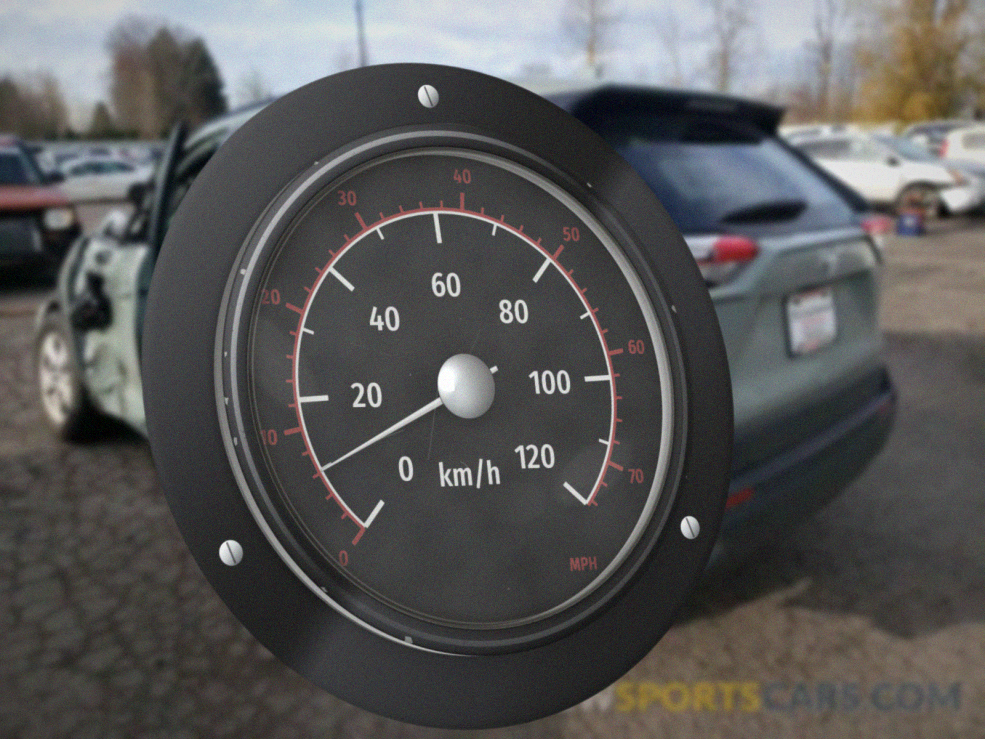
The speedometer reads 10 km/h
